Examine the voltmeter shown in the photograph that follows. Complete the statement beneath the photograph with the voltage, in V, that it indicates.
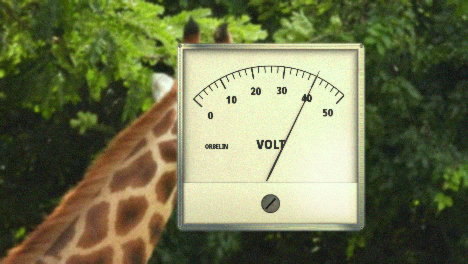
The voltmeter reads 40 V
